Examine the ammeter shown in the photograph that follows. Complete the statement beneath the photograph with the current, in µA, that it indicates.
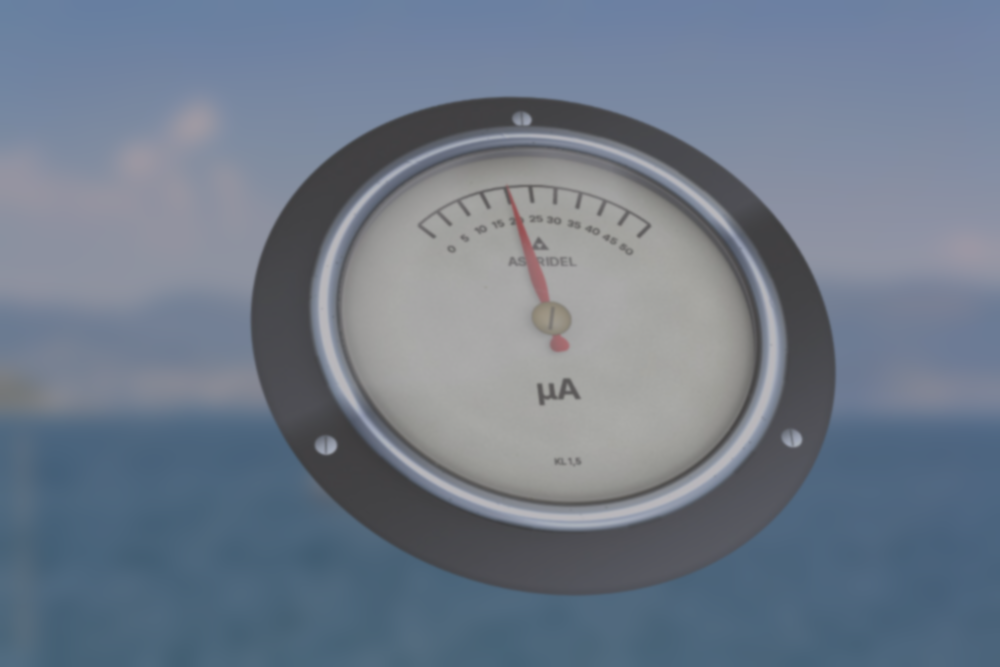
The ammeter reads 20 µA
